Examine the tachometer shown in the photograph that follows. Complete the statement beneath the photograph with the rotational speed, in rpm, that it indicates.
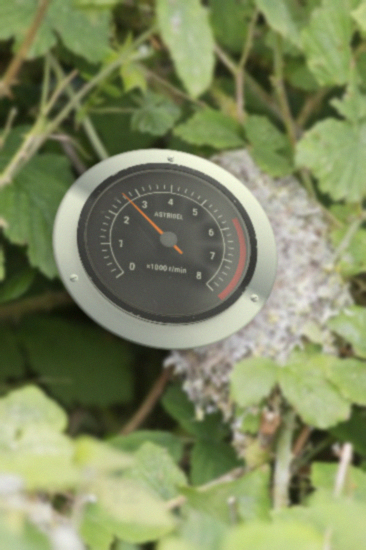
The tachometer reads 2600 rpm
